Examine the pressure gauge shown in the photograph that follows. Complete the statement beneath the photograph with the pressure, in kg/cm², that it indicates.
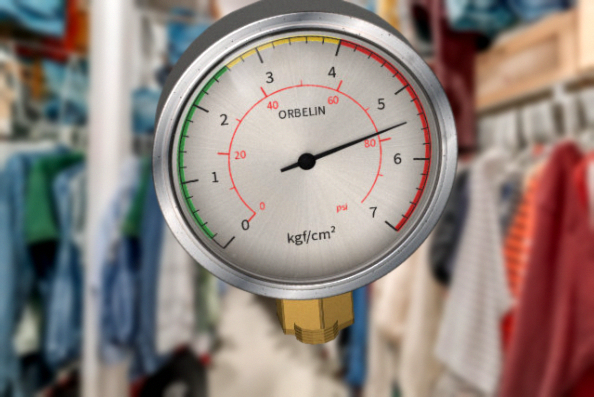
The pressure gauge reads 5.4 kg/cm²
